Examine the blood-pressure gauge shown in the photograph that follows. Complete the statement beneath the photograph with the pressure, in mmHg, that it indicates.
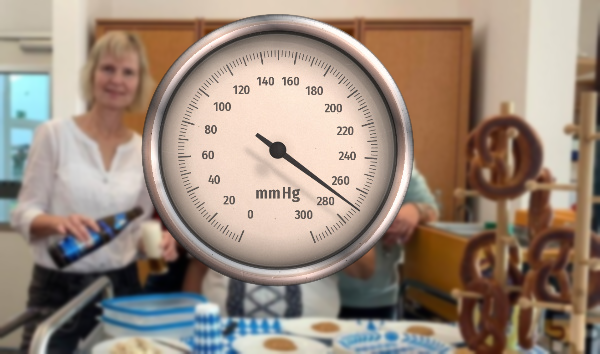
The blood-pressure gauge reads 270 mmHg
